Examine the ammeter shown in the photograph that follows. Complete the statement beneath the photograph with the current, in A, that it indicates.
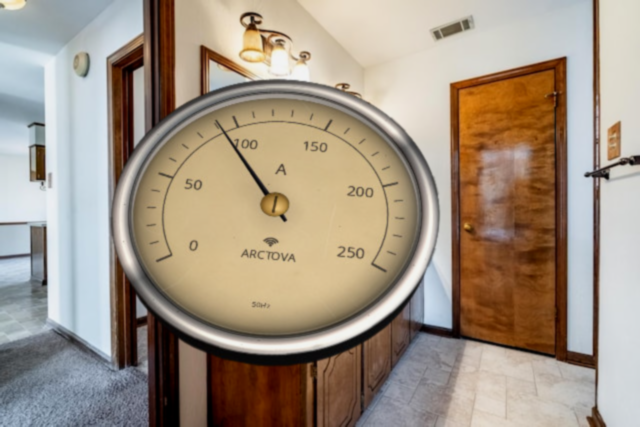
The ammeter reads 90 A
